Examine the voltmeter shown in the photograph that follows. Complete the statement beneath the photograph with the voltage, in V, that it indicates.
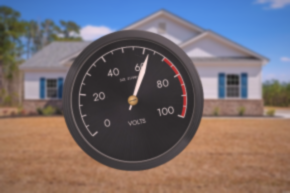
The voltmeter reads 62.5 V
